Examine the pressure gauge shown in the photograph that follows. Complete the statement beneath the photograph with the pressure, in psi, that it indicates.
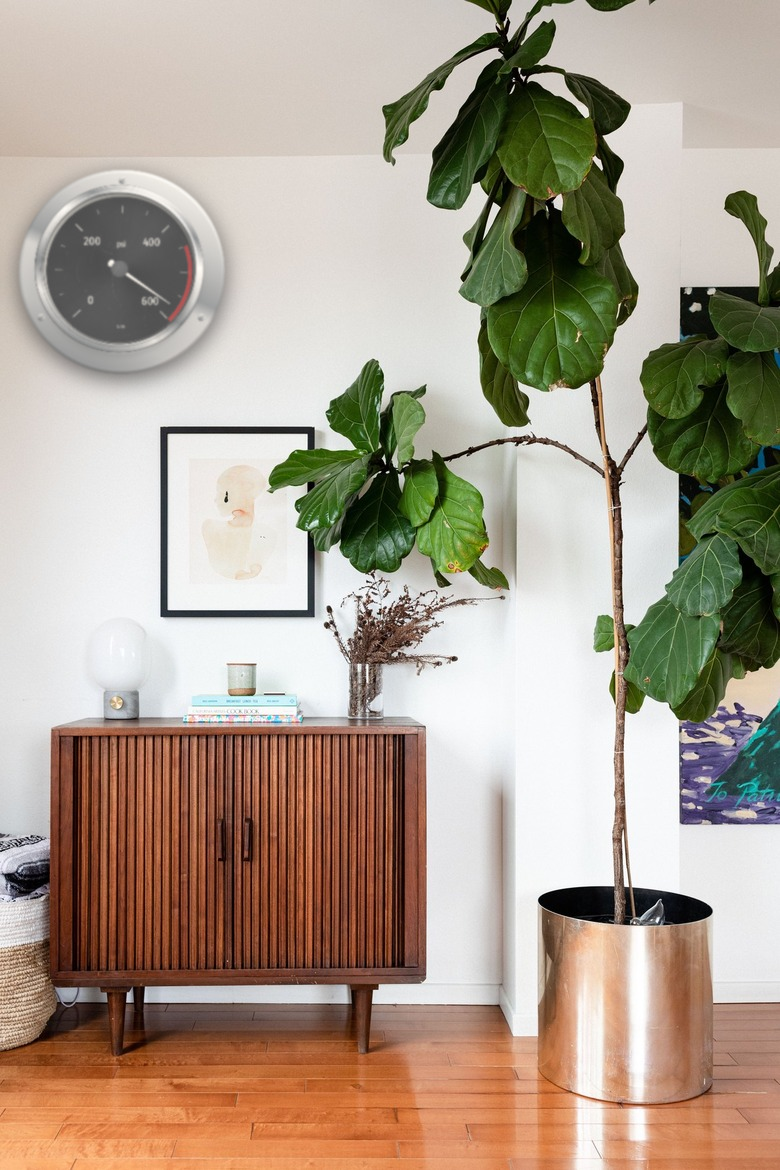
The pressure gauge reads 575 psi
